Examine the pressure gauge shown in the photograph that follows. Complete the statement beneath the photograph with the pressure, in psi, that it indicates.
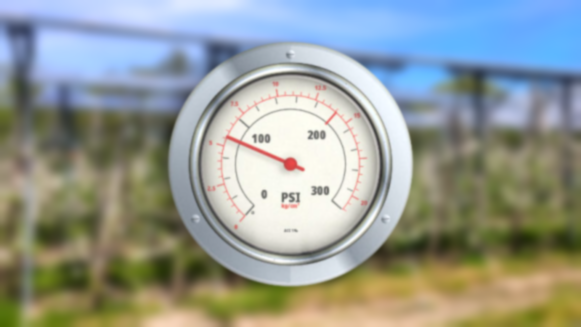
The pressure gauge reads 80 psi
